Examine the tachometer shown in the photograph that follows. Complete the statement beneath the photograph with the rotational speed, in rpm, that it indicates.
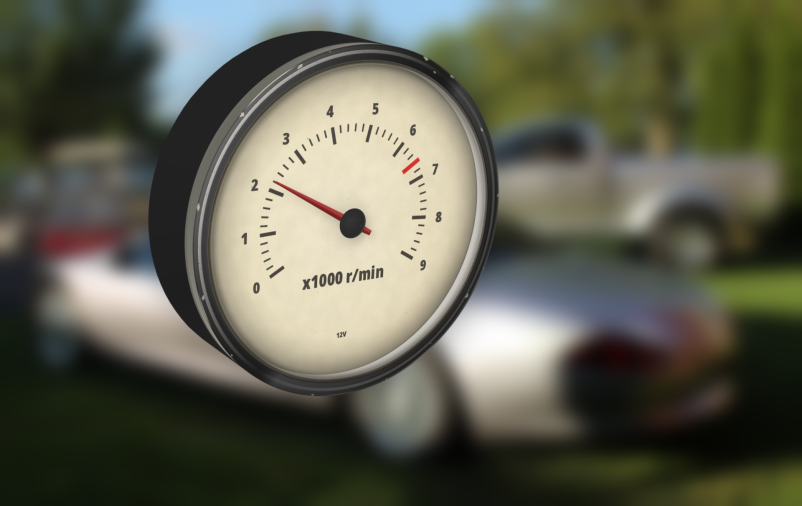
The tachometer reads 2200 rpm
